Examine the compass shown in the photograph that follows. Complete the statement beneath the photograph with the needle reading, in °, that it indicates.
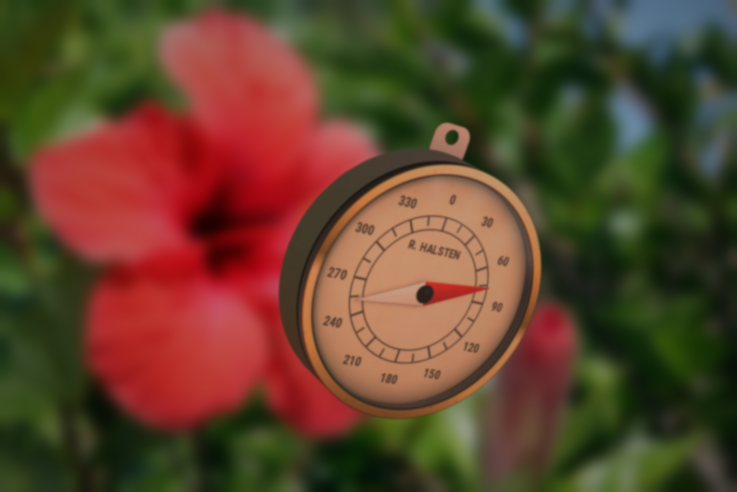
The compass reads 75 °
